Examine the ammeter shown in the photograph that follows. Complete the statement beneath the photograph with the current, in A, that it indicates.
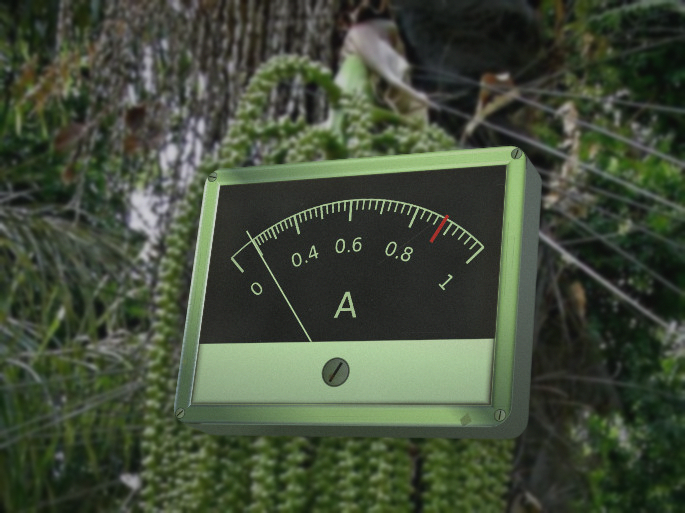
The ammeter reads 0.2 A
